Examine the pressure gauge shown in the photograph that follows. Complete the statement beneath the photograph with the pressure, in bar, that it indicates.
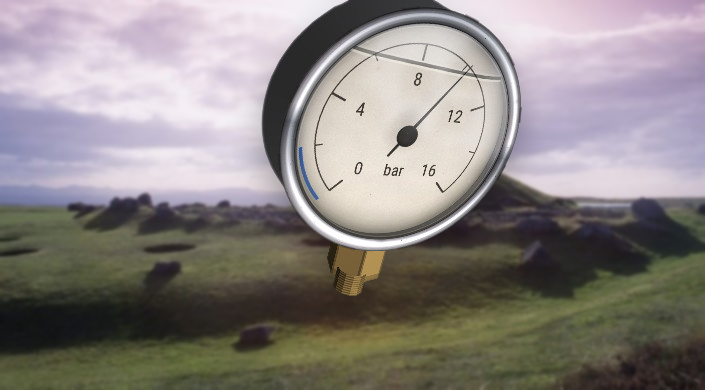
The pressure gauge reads 10 bar
